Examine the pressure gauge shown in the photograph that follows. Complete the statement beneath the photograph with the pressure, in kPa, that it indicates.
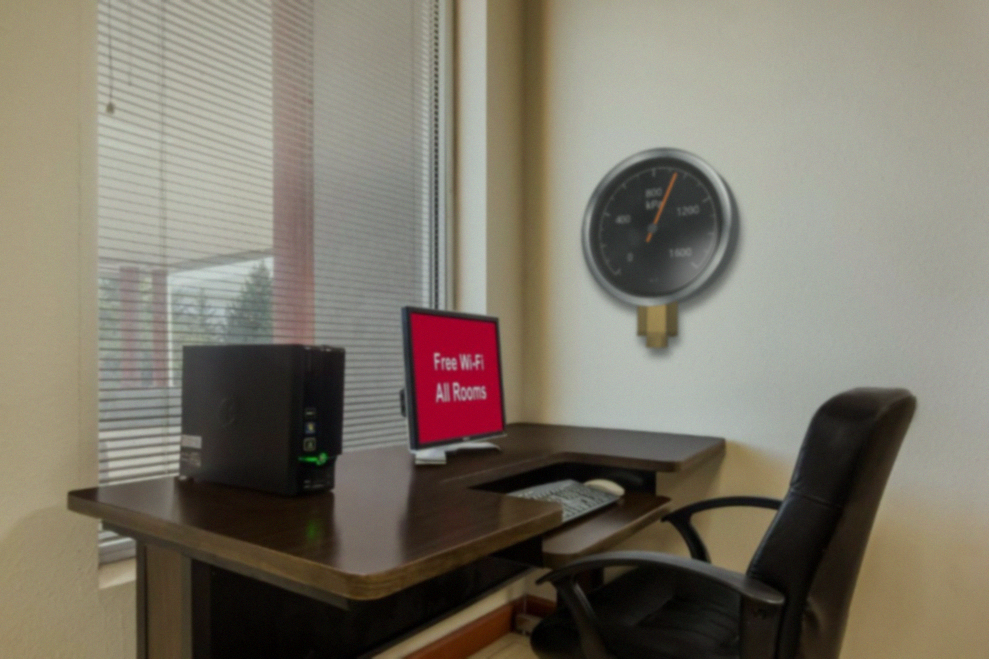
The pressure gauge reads 950 kPa
